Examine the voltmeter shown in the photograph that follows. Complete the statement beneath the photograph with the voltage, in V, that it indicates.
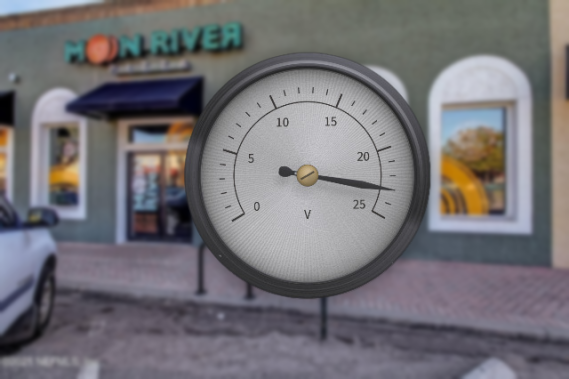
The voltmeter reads 23 V
